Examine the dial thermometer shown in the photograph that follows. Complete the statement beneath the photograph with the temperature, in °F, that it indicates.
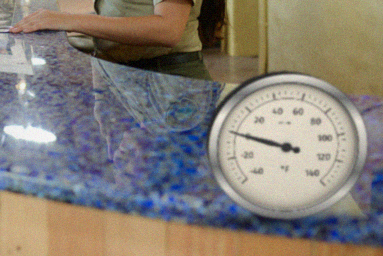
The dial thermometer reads 0 °F
